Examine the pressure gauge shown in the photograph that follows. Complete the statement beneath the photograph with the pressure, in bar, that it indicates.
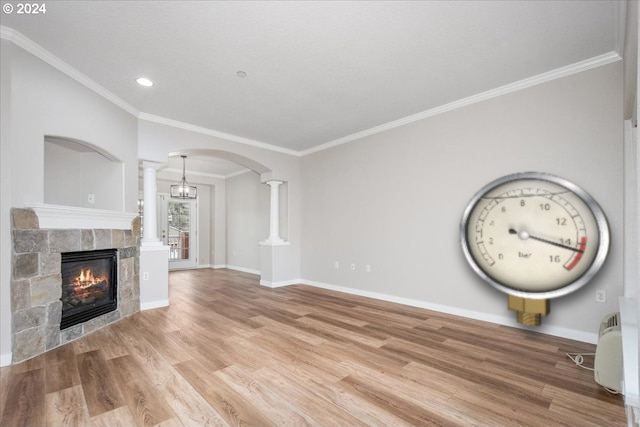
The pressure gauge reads 14.5 bar
